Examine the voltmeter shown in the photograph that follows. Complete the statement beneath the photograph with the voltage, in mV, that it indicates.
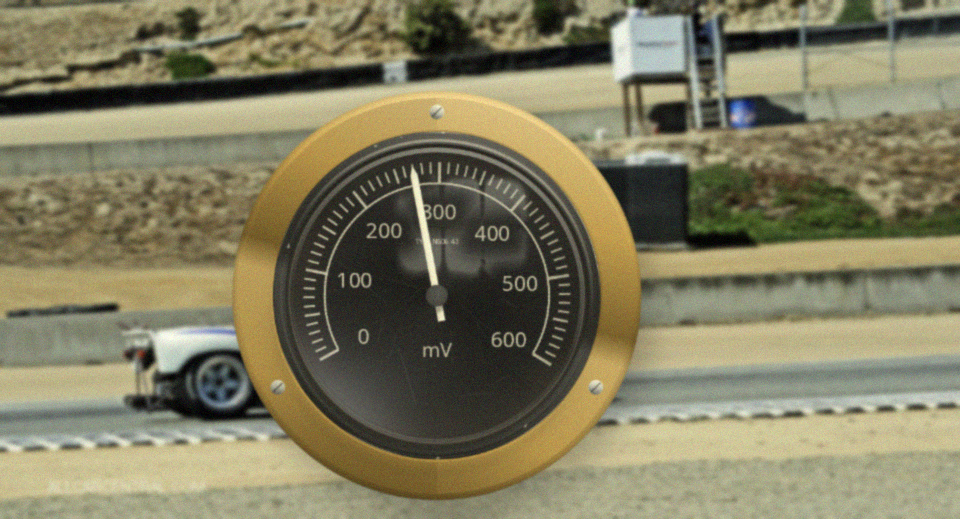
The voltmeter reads 270 mV
